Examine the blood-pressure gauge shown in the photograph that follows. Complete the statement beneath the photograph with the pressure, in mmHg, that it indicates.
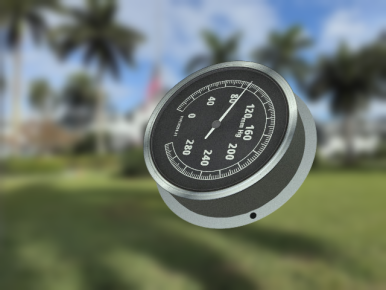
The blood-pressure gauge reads 90 mmHg
